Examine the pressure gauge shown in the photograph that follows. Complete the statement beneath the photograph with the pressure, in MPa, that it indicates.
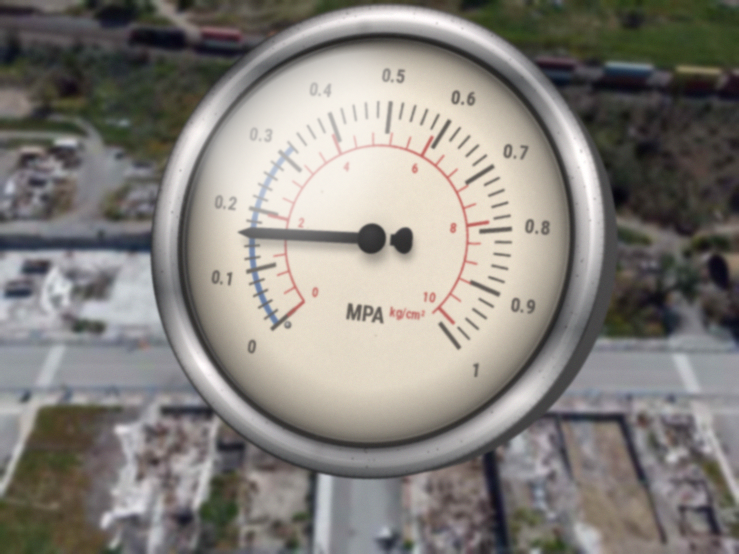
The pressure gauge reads 0.16 MPa
